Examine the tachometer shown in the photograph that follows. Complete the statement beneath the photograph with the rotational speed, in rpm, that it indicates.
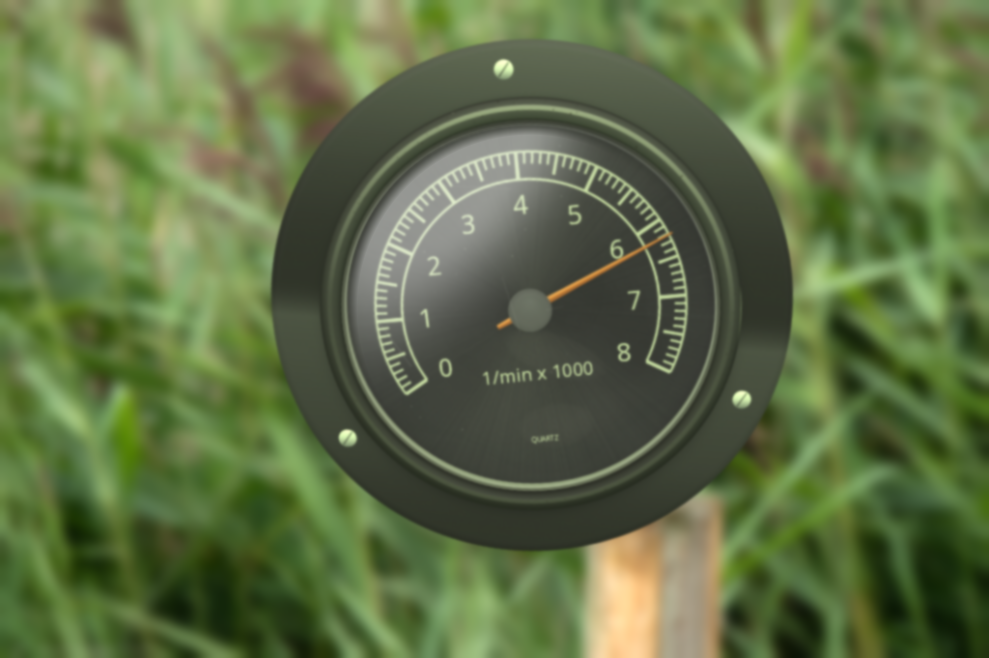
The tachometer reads 6200 rpm
